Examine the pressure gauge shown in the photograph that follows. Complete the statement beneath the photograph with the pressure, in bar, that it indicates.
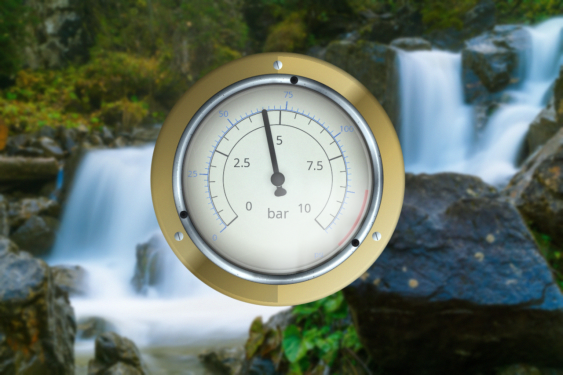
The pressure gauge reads 4.5 bar
